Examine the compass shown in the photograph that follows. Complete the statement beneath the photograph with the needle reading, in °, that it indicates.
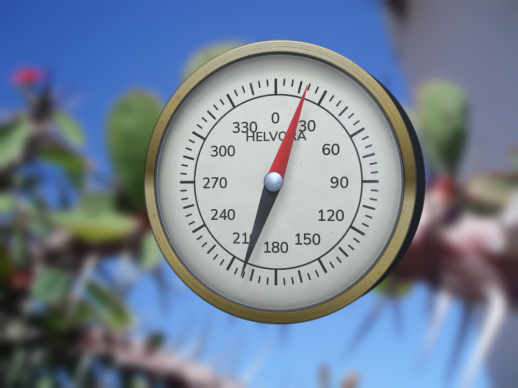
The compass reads 20 °
